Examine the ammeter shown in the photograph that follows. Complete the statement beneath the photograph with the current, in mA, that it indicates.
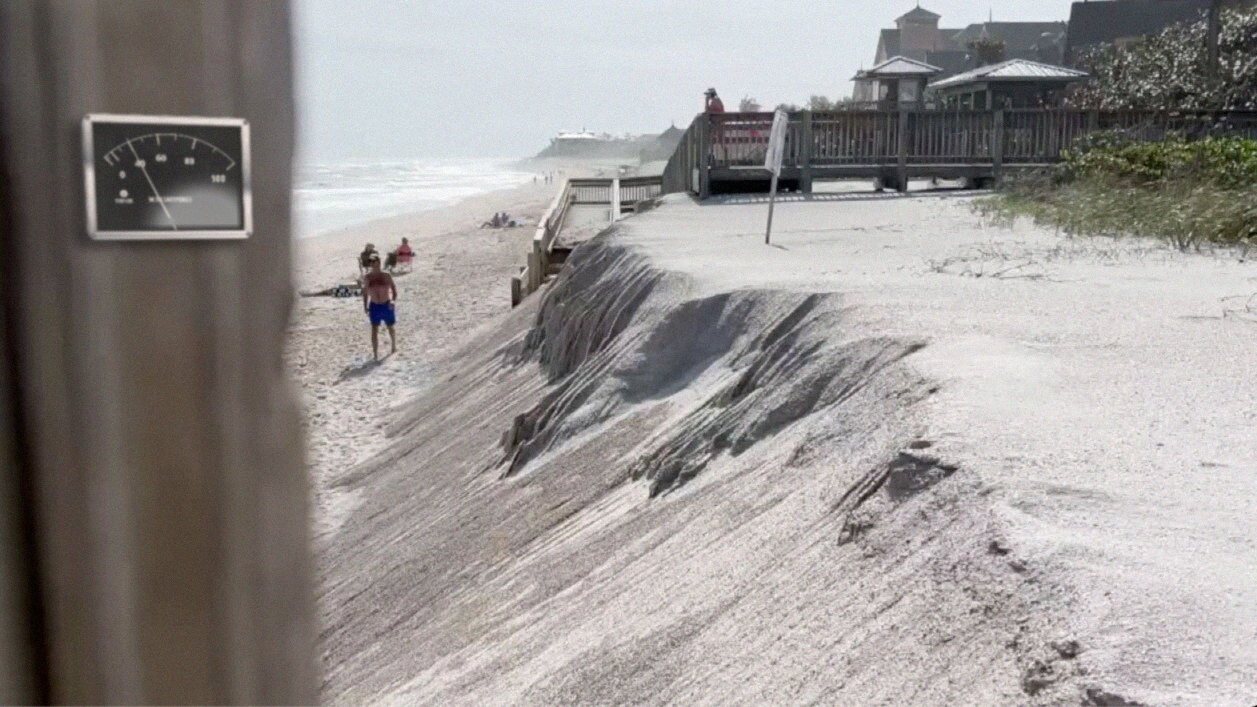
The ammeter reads 40 mA
